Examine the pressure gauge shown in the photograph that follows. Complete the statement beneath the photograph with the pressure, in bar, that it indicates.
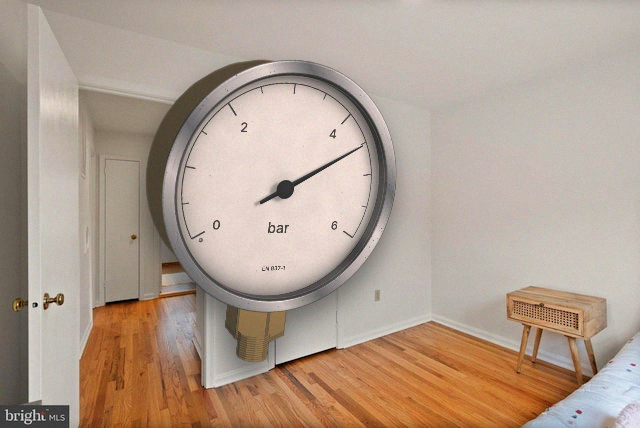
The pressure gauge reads 4.5 bar
